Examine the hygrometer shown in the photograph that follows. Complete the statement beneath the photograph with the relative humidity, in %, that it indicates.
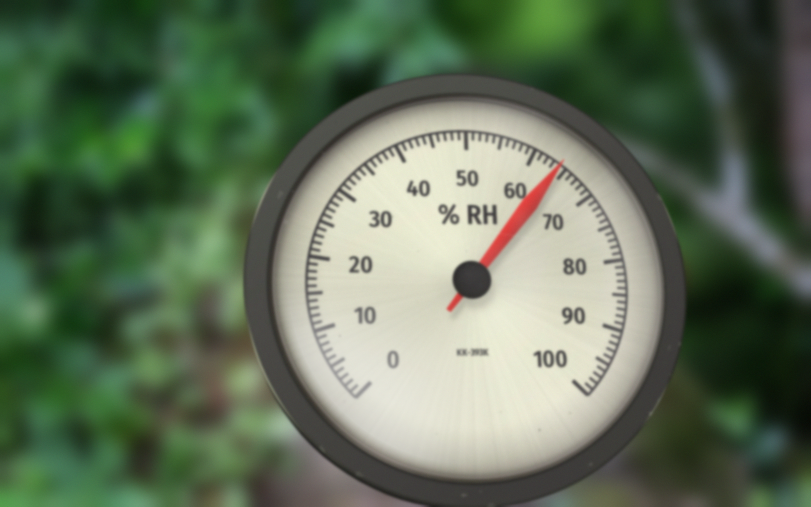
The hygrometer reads 64 %
